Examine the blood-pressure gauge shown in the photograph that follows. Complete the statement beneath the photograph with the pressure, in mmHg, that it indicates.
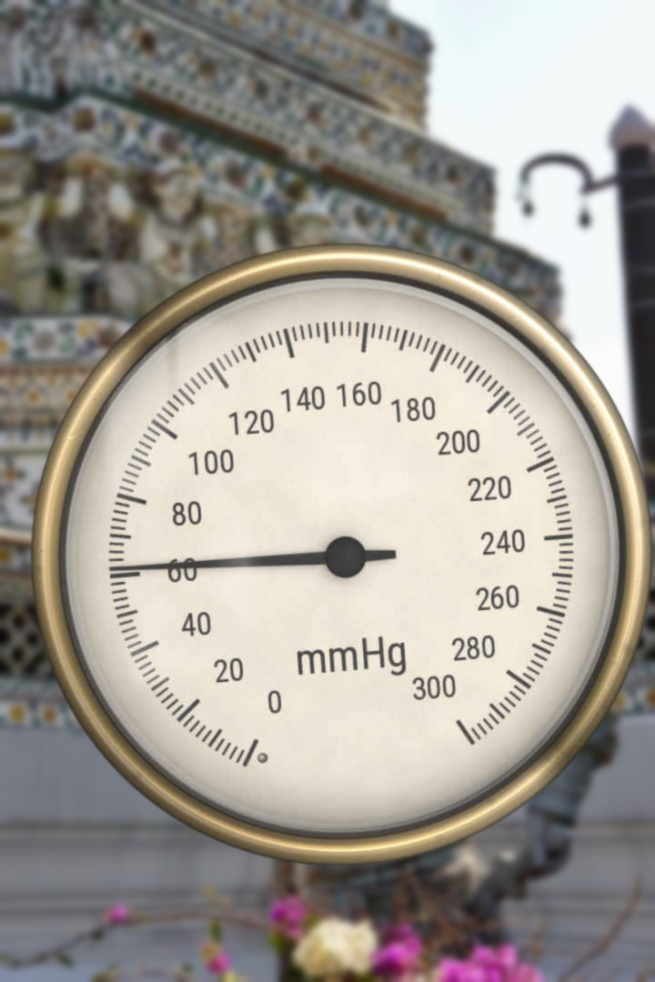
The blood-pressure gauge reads 62 mmHg
